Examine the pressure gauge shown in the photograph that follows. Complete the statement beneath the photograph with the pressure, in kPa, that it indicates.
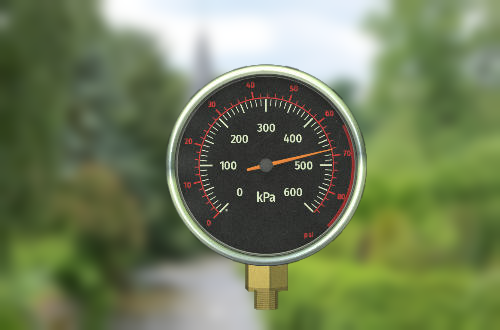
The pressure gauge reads 470 kPa
